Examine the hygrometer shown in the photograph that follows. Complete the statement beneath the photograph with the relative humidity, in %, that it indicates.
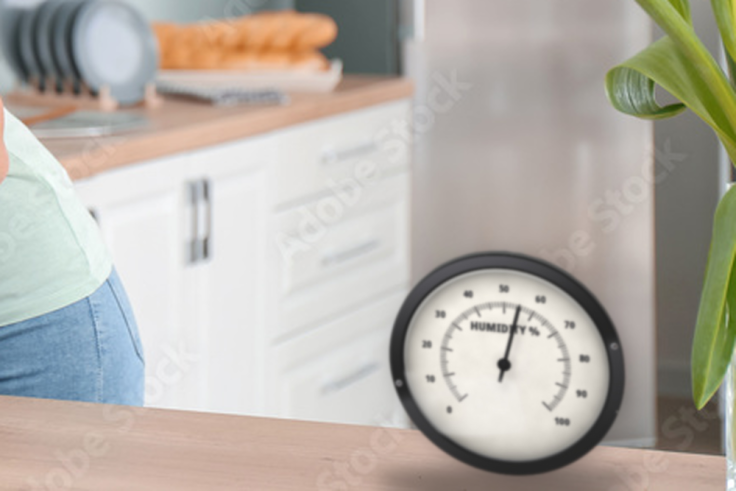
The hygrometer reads 55 %
